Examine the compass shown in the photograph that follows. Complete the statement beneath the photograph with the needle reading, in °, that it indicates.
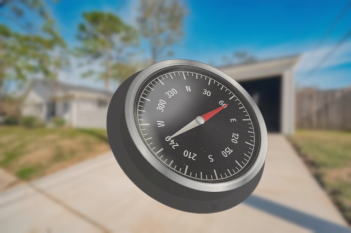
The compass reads 65 °
